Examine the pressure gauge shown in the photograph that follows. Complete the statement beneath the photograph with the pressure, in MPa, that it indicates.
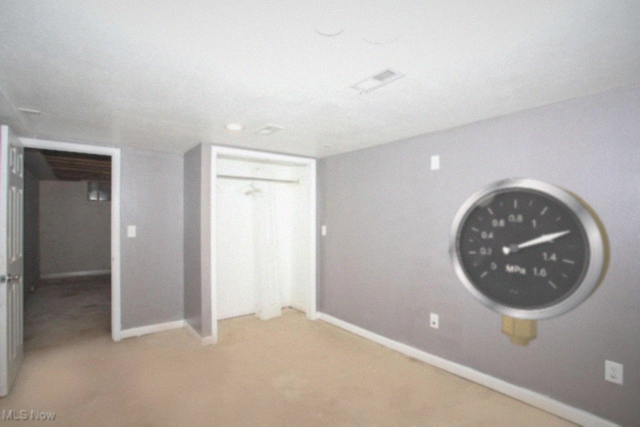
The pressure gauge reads 1.2 MPa
